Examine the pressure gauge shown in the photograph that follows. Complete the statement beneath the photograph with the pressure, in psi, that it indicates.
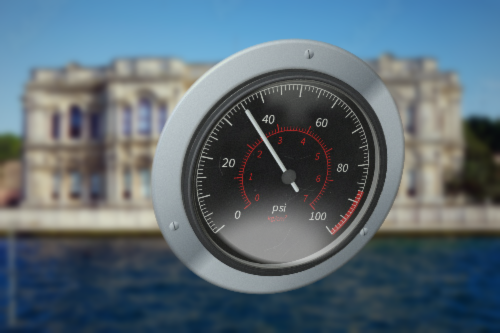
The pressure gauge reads 35 psi
